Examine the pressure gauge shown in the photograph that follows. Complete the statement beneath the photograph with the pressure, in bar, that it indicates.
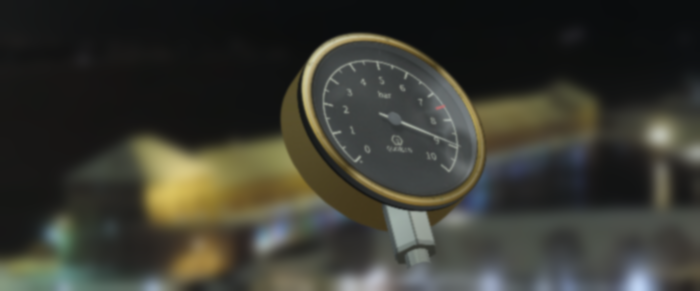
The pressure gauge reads 9 bar
